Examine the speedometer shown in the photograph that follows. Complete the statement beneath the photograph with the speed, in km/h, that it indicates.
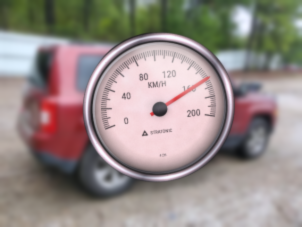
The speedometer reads 160 km/h
